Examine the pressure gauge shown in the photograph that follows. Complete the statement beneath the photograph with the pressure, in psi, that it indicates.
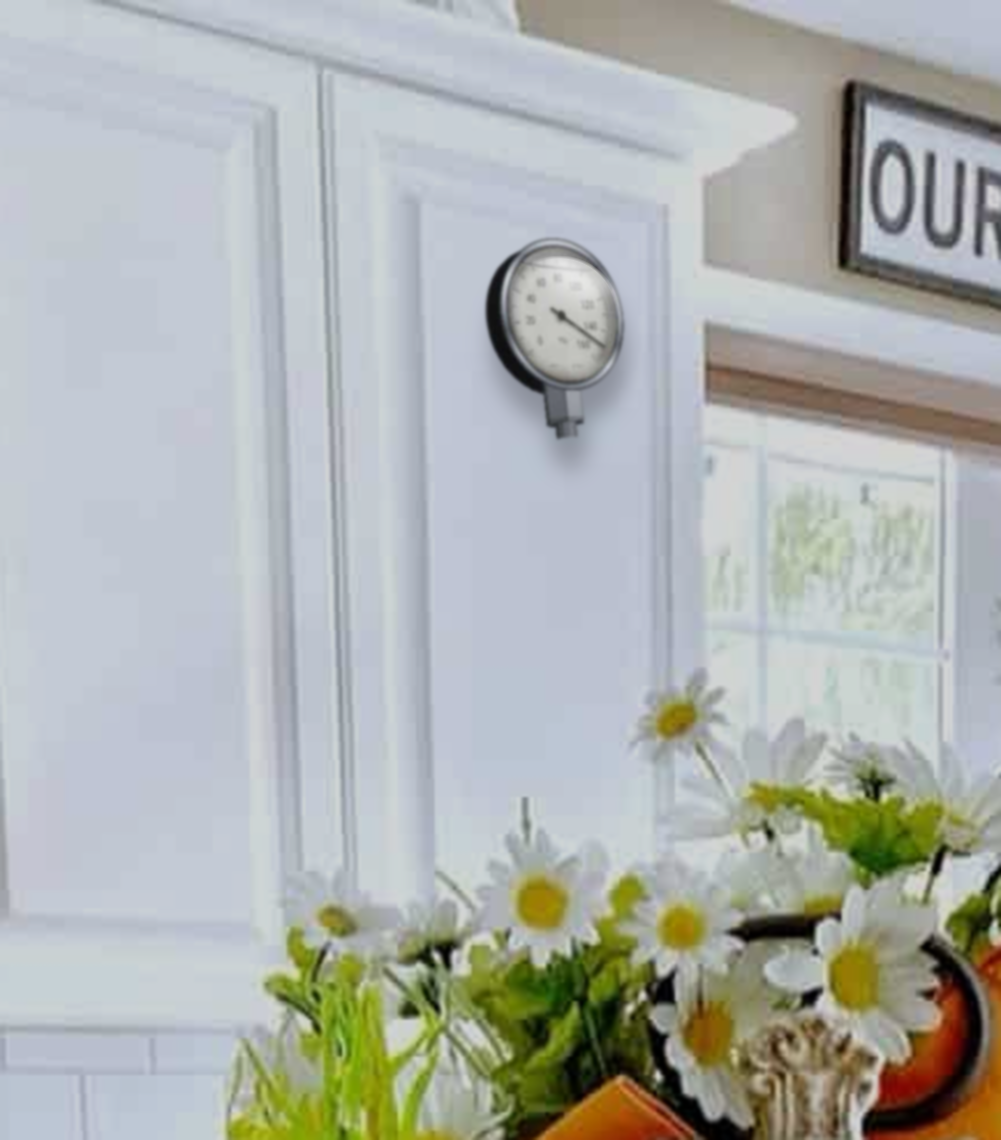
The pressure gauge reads 150 psi
